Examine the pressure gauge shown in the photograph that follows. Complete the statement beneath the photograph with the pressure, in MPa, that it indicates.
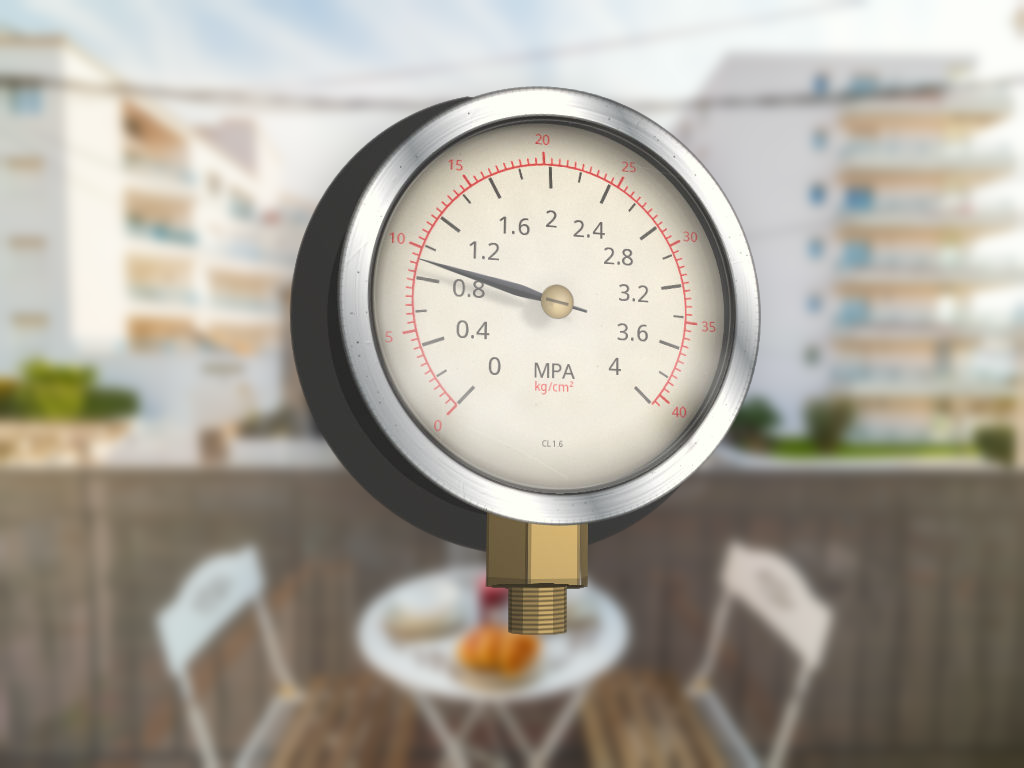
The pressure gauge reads 0.9 MPa
